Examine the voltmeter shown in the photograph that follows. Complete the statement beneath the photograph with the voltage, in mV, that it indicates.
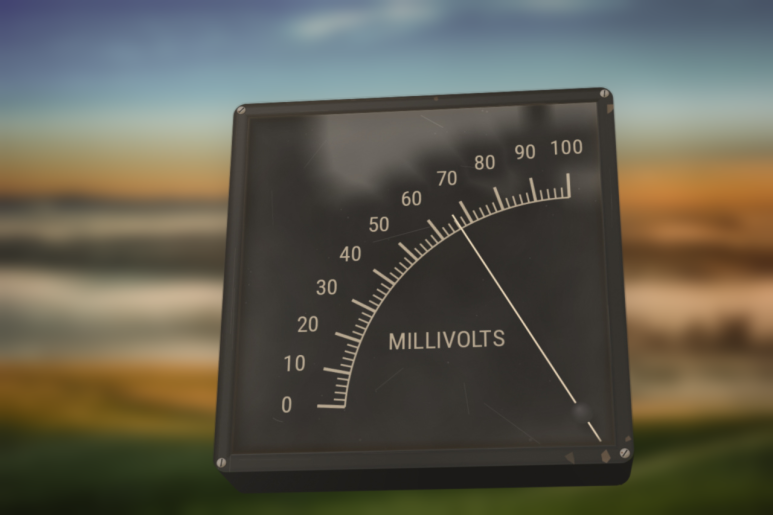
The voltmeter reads 66 mV
